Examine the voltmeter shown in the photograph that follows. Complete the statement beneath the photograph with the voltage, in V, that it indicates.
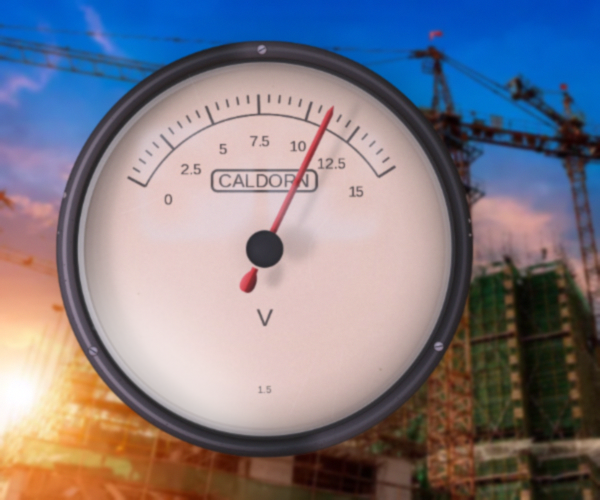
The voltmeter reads 11 V
